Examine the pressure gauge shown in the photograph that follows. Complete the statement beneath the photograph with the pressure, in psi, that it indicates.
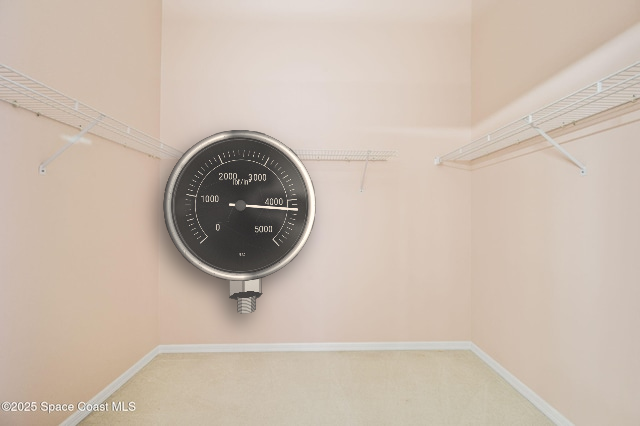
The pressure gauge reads 4200 psi
